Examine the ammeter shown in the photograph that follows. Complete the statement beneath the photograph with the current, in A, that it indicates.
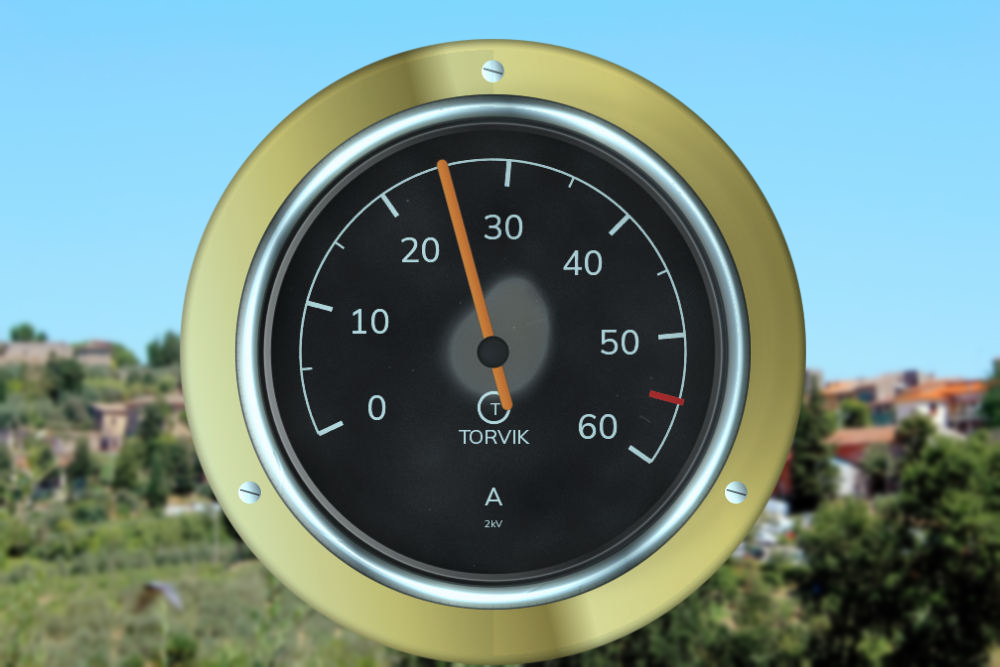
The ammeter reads 25 A
